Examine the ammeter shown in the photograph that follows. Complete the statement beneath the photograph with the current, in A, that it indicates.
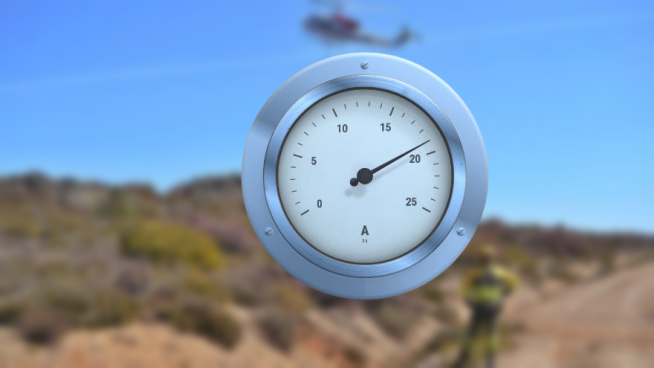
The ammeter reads 19 A
